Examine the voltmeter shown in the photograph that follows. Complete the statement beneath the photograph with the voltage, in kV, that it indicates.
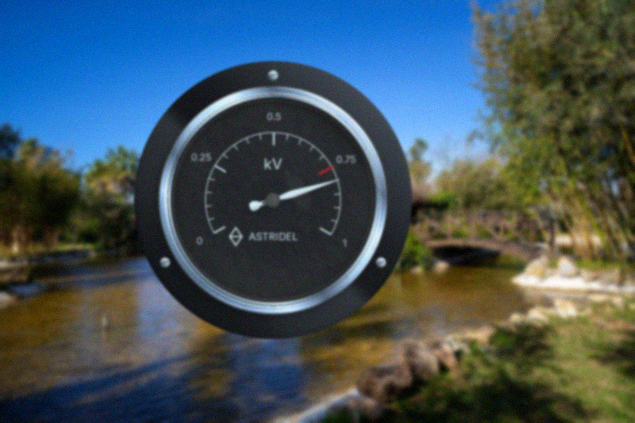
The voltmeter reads 0.8 kV
